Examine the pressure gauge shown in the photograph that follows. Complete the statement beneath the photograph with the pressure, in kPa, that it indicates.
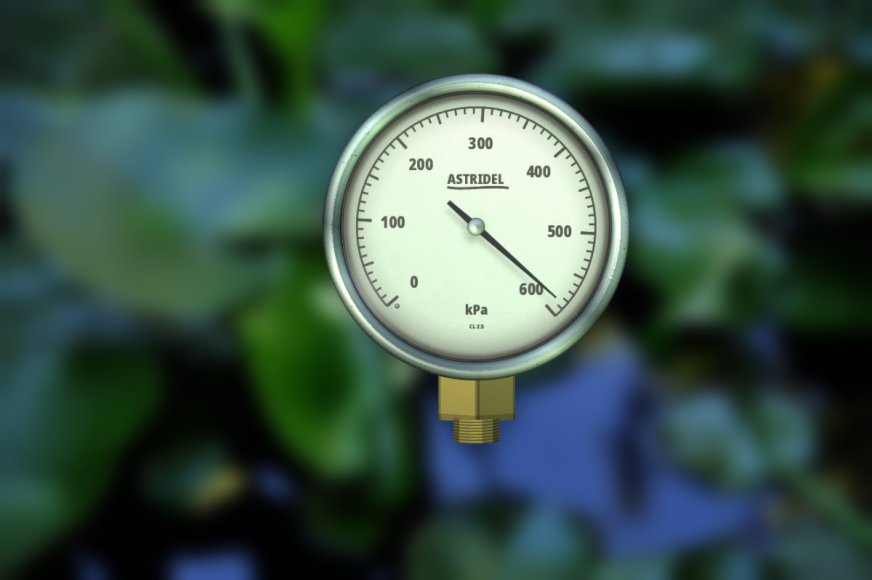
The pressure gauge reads 585 kPa
